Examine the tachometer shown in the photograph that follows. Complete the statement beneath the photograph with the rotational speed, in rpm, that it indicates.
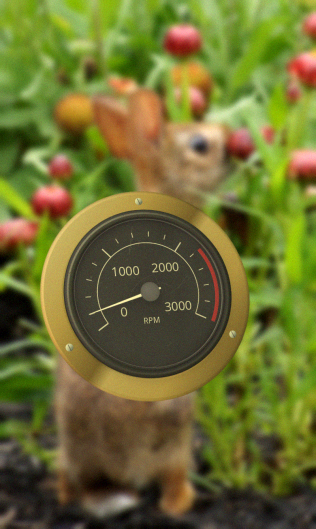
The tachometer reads 200 rpm
